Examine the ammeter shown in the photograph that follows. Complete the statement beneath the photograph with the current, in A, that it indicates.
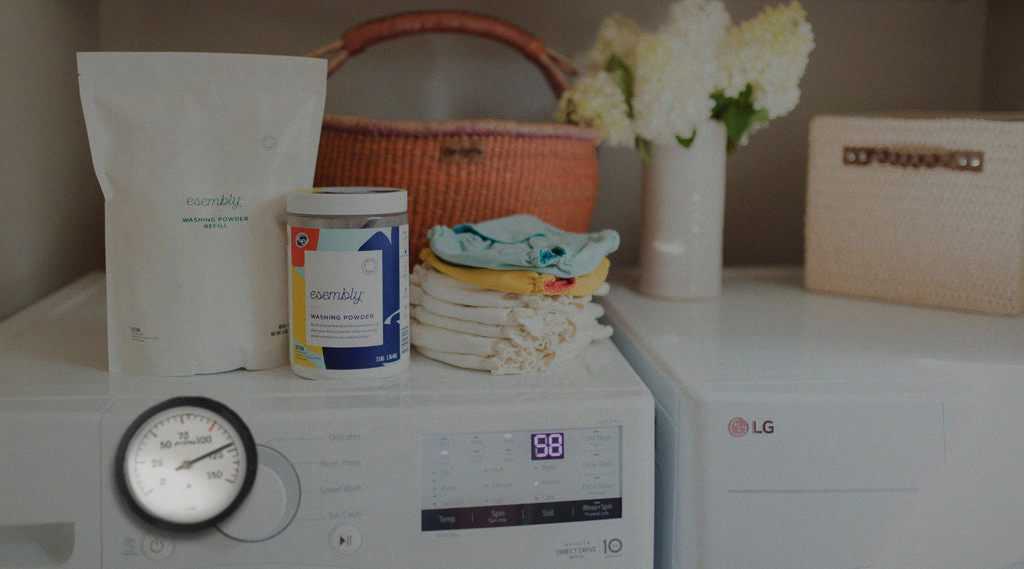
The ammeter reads 120 A
